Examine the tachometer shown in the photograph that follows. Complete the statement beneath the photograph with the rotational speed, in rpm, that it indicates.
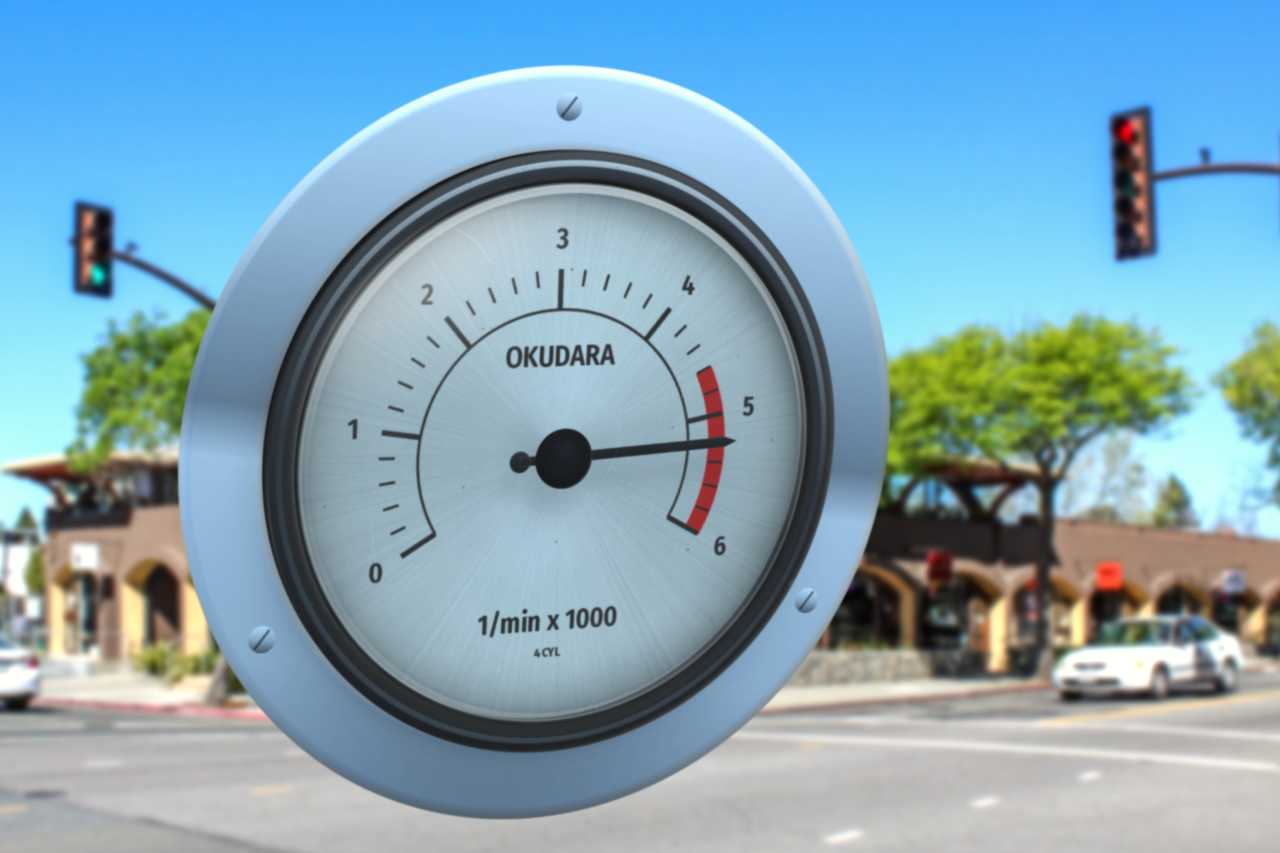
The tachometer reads 5200 rpm
